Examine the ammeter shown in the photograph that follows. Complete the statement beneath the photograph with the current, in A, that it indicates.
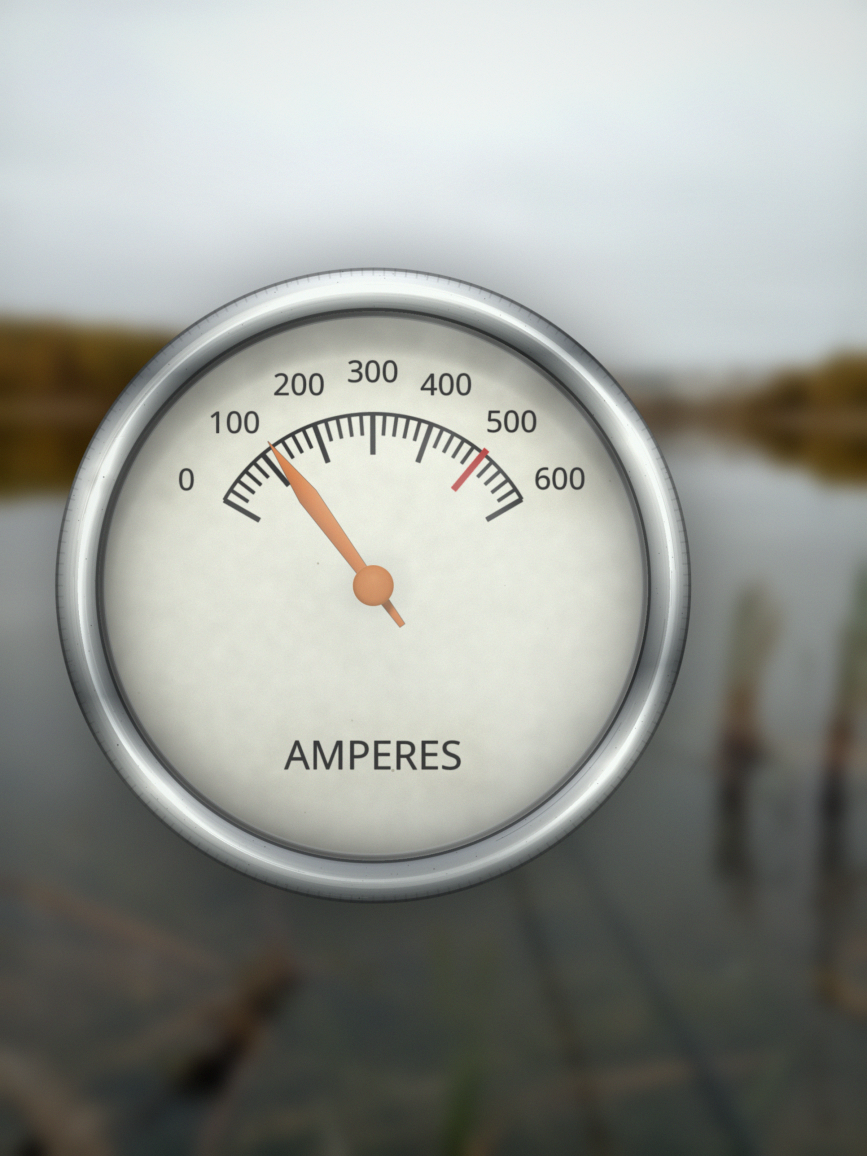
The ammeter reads 120 A
